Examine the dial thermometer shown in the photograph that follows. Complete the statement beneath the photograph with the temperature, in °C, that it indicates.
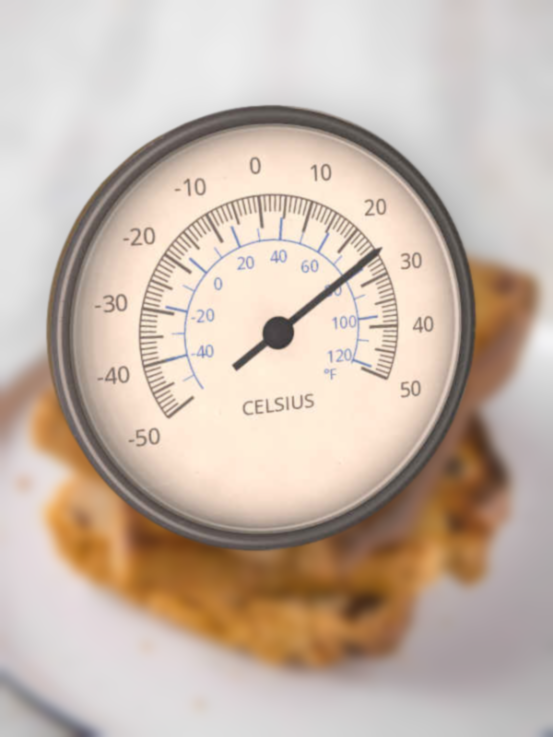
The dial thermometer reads 25 °C
